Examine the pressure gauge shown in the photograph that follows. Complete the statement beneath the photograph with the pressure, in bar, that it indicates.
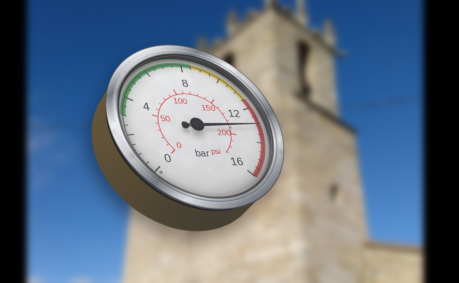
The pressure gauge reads 13 bar
